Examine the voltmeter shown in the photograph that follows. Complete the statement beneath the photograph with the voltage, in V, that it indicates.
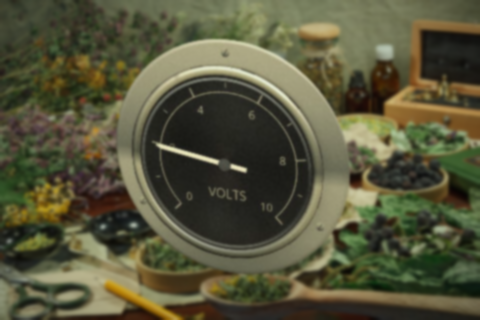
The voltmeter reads 2 V
